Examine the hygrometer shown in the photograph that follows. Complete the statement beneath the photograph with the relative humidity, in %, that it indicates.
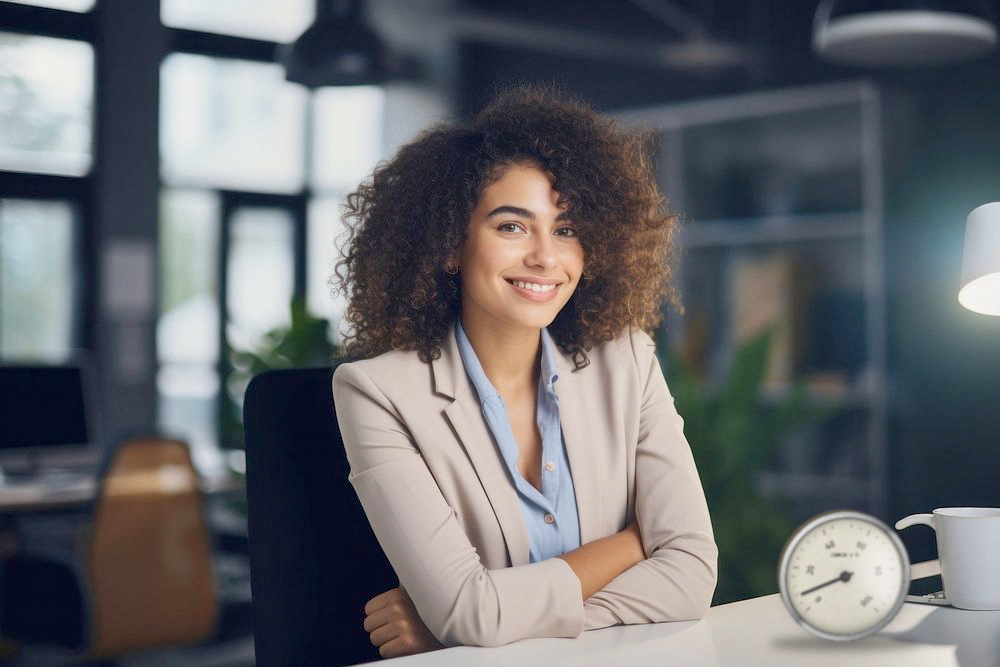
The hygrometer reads 8 %
